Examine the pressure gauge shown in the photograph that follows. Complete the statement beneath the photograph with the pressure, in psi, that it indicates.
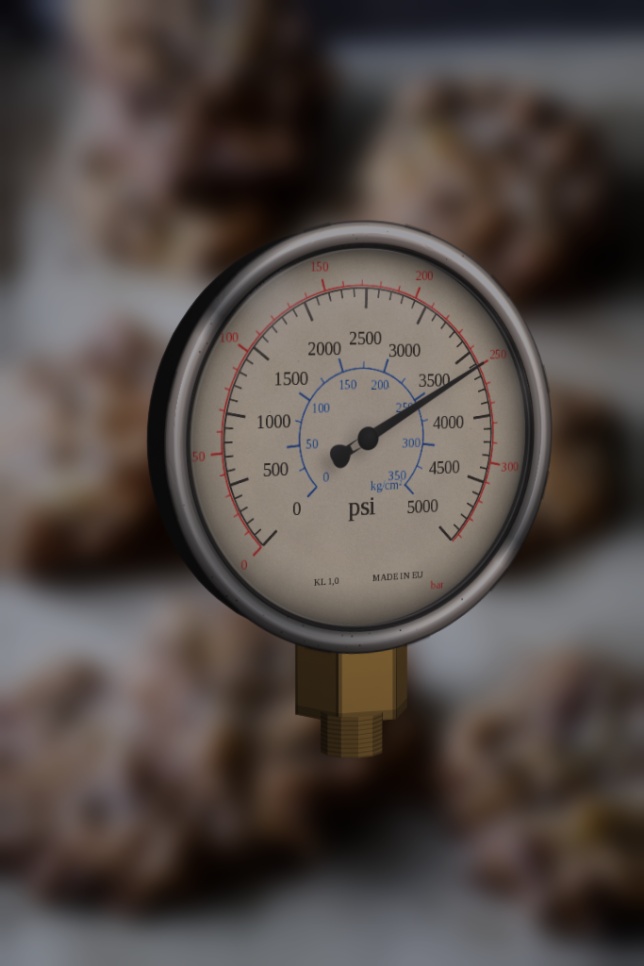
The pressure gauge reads 3600 psi
